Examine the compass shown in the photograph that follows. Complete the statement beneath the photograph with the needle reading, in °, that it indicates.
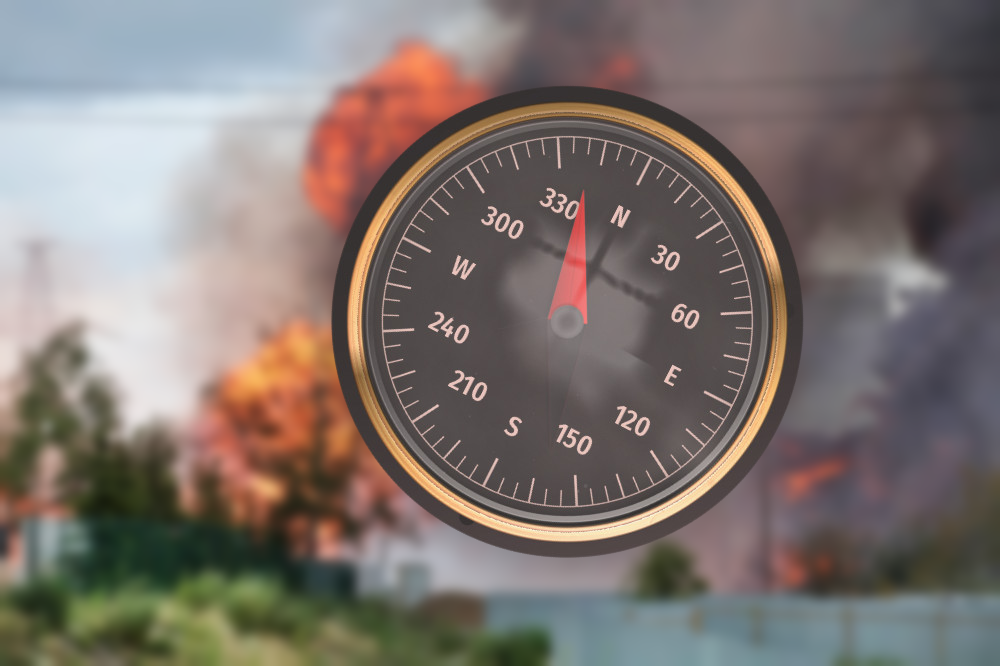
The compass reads 340 °
